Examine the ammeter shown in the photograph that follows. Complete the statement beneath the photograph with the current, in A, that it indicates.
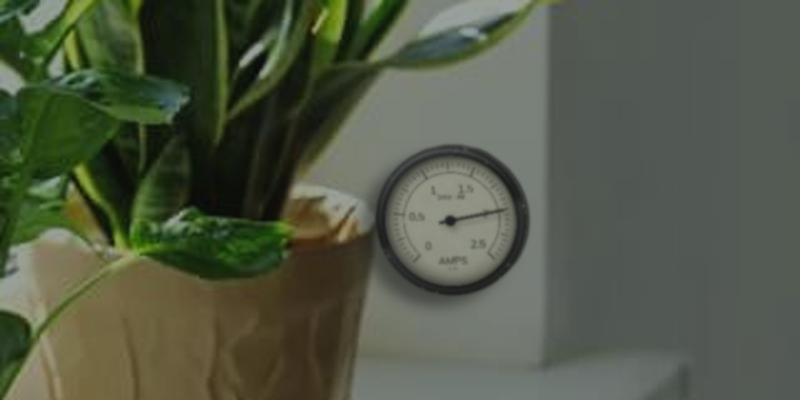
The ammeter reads 2 A
